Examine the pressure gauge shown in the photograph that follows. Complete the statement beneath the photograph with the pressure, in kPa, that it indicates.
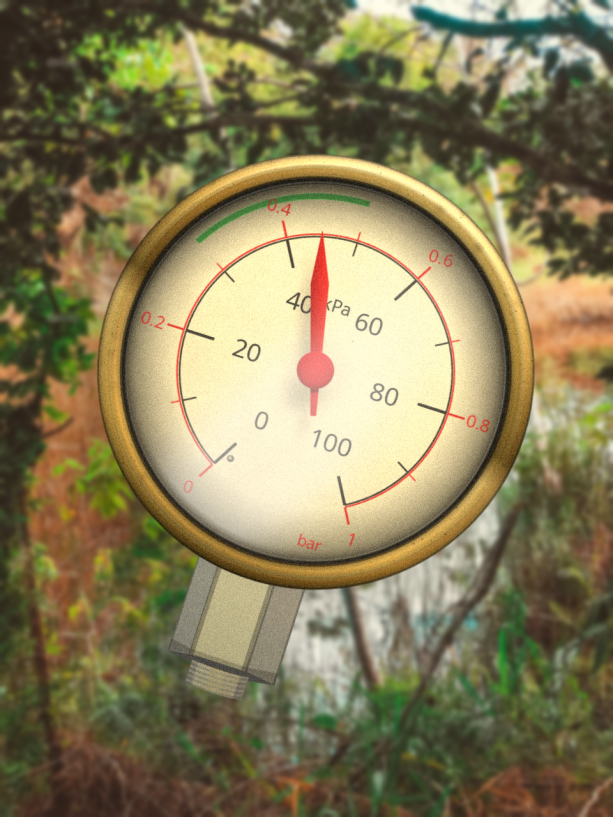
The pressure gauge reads 45 kPa
